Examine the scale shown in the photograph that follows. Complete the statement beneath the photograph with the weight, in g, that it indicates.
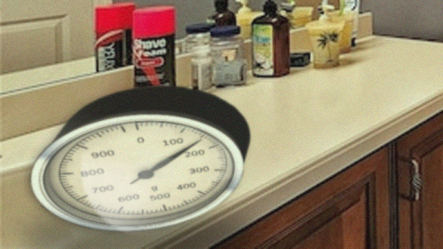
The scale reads 150 g
